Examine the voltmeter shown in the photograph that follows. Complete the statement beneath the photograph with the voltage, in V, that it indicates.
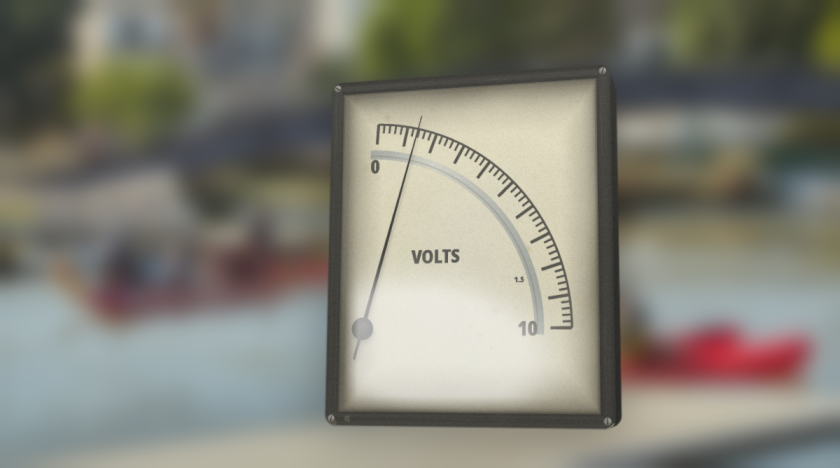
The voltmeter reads 1.4 V
